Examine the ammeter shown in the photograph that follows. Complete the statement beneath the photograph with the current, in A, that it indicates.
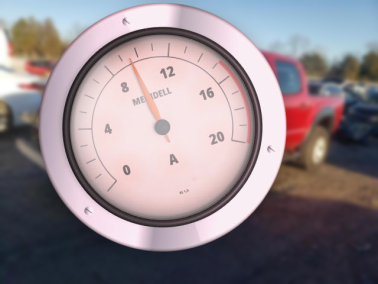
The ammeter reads 9.5 A
